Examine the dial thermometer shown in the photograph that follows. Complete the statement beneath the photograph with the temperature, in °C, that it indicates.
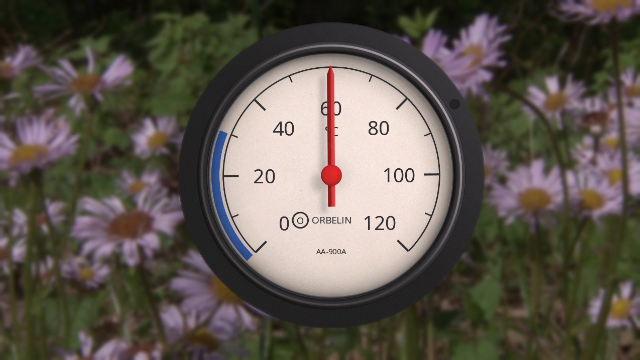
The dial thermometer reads 60 °C
